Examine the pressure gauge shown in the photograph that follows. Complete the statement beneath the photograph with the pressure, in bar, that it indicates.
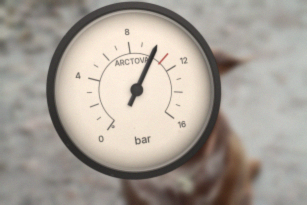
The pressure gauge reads 10 bar
